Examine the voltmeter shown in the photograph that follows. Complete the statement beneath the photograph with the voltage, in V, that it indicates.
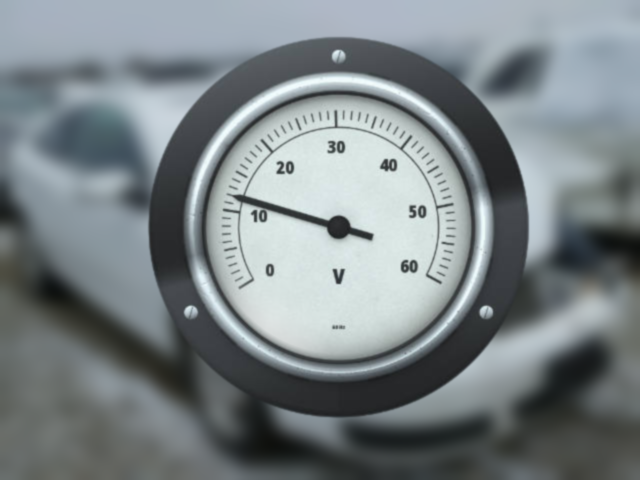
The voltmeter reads 12 V
